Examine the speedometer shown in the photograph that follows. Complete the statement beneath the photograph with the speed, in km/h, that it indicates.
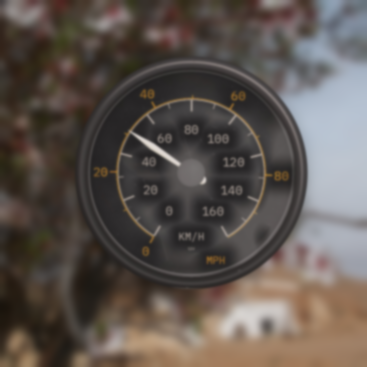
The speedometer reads 50 km/h
